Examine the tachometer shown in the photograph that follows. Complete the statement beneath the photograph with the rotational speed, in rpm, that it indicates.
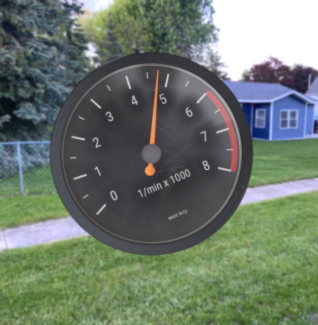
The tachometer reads 4750 rpm
